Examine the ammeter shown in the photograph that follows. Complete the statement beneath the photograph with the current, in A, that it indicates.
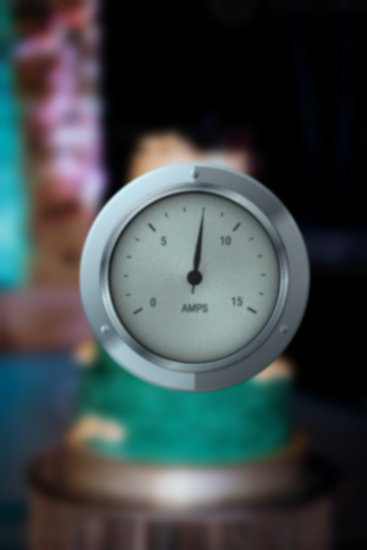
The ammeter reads 8 A
